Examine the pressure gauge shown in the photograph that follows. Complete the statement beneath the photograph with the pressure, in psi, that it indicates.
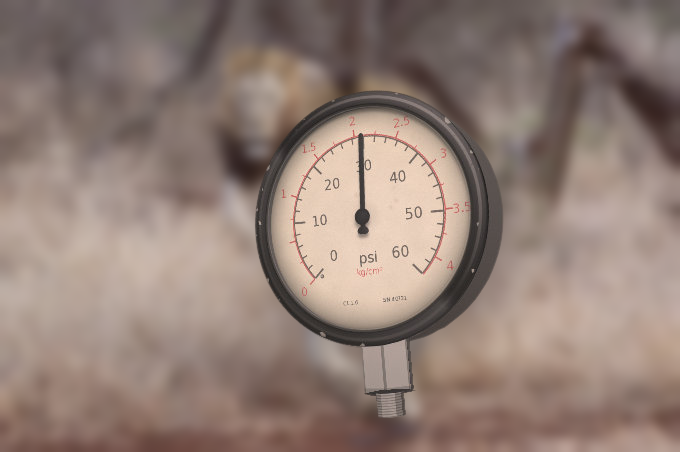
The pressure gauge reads 30 psi
